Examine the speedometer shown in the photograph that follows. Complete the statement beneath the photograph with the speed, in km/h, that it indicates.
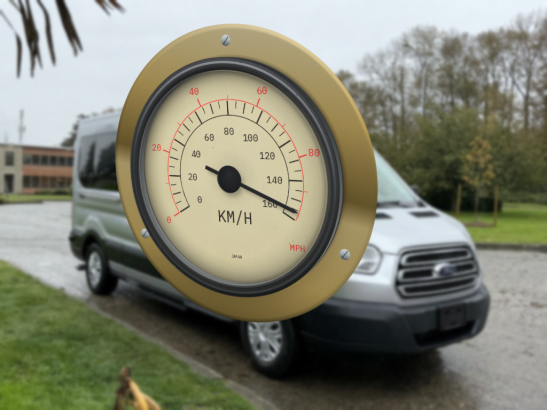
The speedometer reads 155 km/h
